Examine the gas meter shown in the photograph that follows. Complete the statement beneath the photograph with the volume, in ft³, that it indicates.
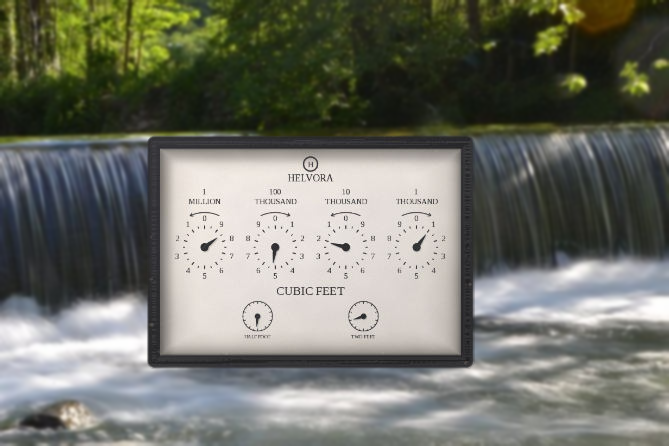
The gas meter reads 852100 ft³
